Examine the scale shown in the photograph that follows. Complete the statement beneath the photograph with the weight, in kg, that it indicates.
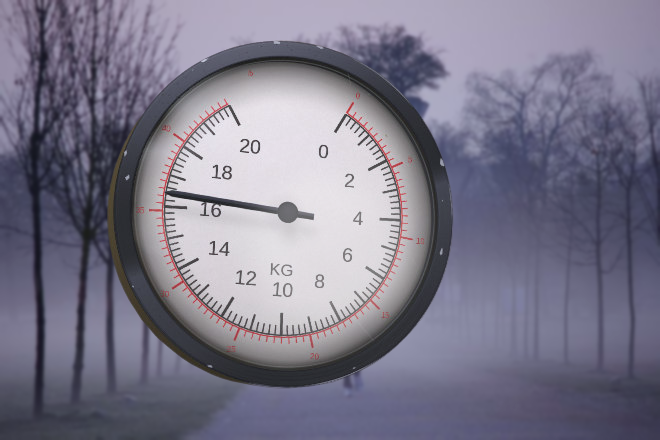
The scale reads 16.4 kg
